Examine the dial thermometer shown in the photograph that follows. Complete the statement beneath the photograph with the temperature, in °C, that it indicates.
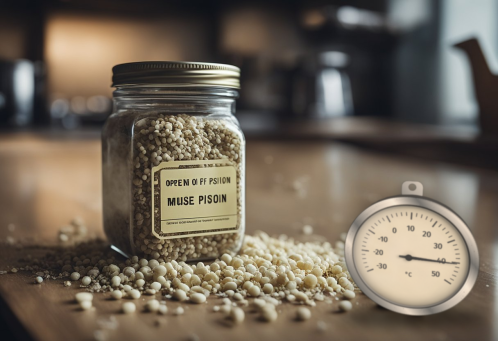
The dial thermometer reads 40 °C
